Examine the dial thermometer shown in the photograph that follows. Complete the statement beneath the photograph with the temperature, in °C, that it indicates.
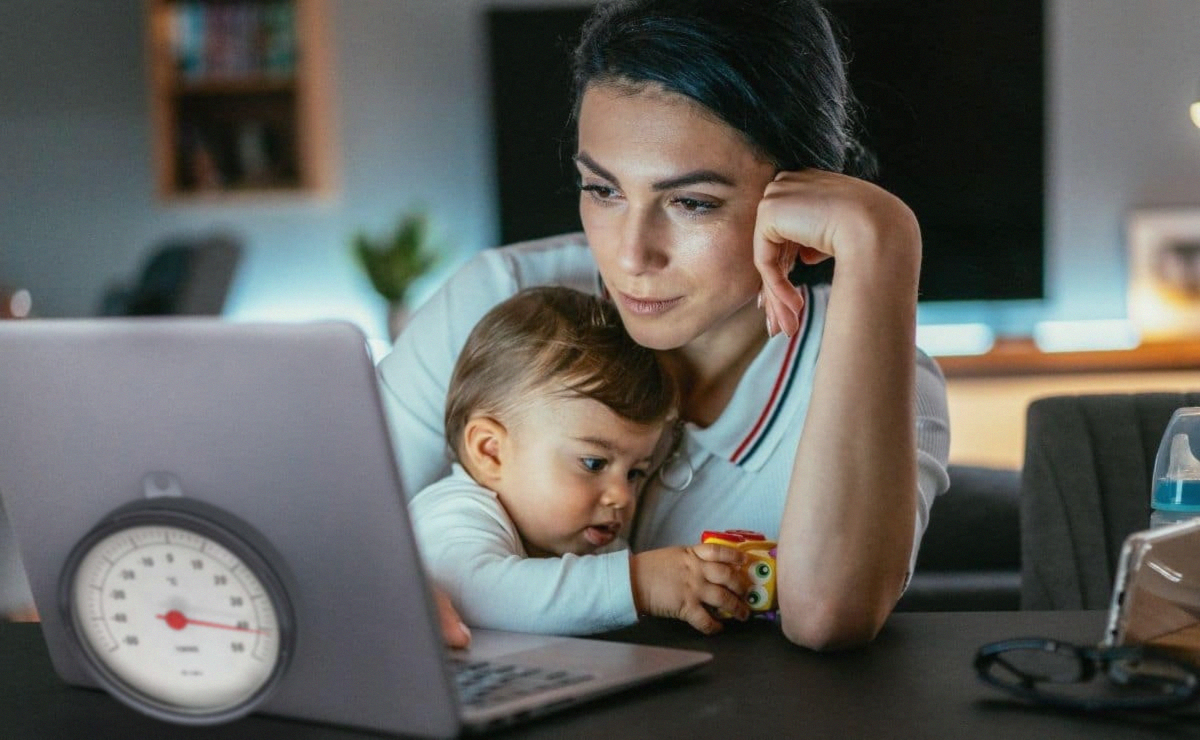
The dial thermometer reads 40 °C
